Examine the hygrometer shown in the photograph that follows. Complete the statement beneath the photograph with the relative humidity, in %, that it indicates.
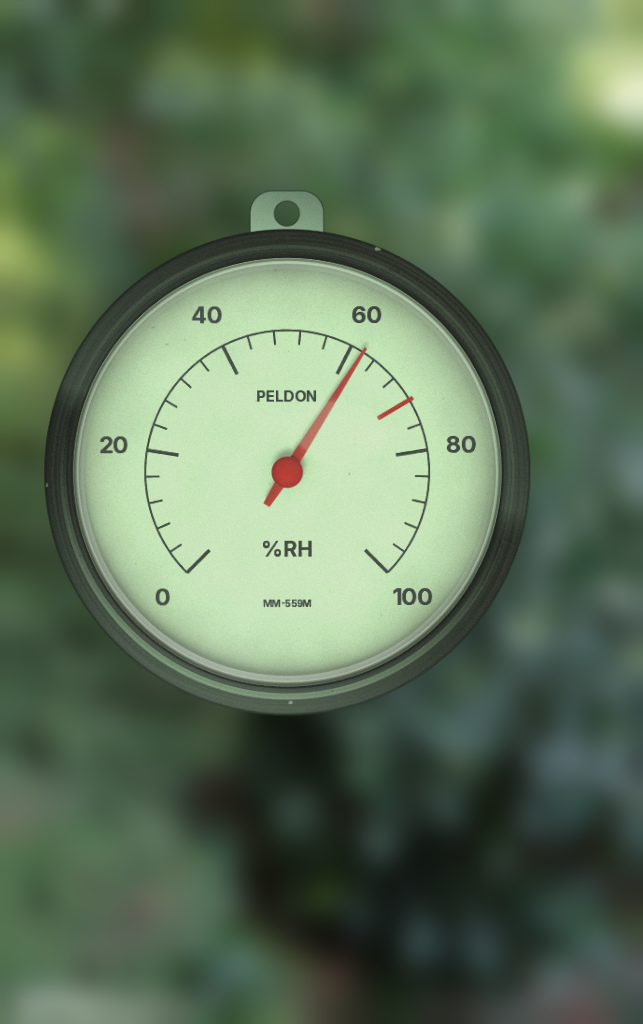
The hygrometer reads 62 %
